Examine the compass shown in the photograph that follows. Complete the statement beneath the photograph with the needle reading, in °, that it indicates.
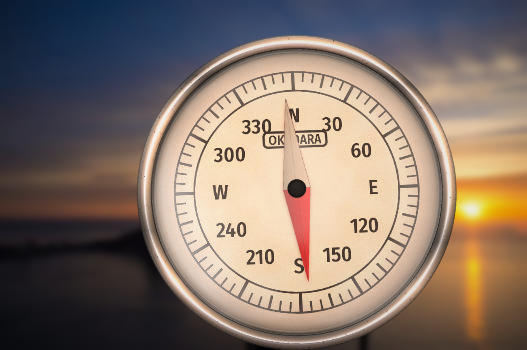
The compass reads 175 °
